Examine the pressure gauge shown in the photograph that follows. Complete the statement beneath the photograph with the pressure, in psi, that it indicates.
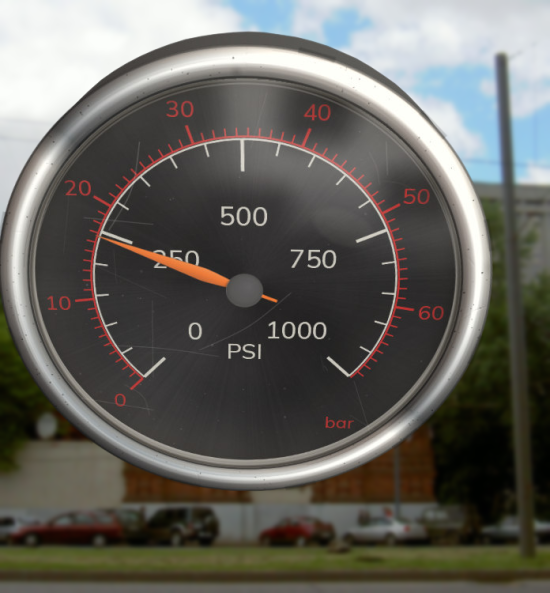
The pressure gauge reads 250 psi
